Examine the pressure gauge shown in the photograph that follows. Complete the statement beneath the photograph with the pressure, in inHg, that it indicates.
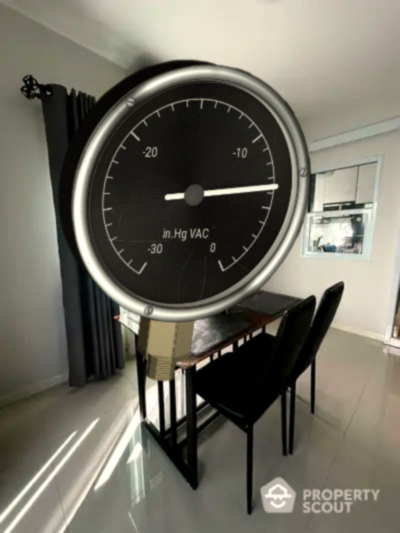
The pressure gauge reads -6.5 inHg
